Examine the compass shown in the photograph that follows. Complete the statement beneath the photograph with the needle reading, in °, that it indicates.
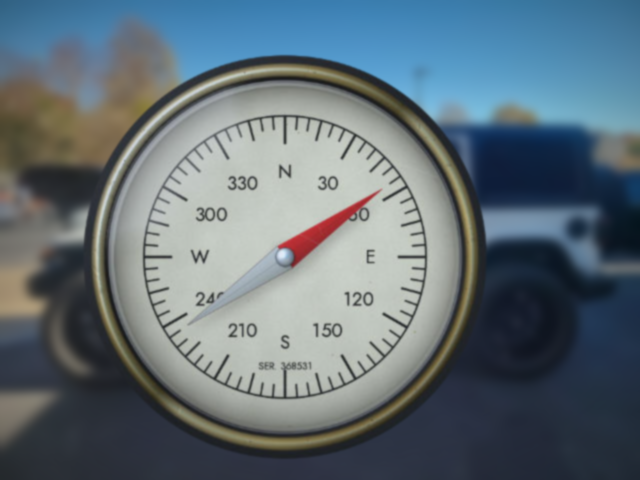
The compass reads 55 °
